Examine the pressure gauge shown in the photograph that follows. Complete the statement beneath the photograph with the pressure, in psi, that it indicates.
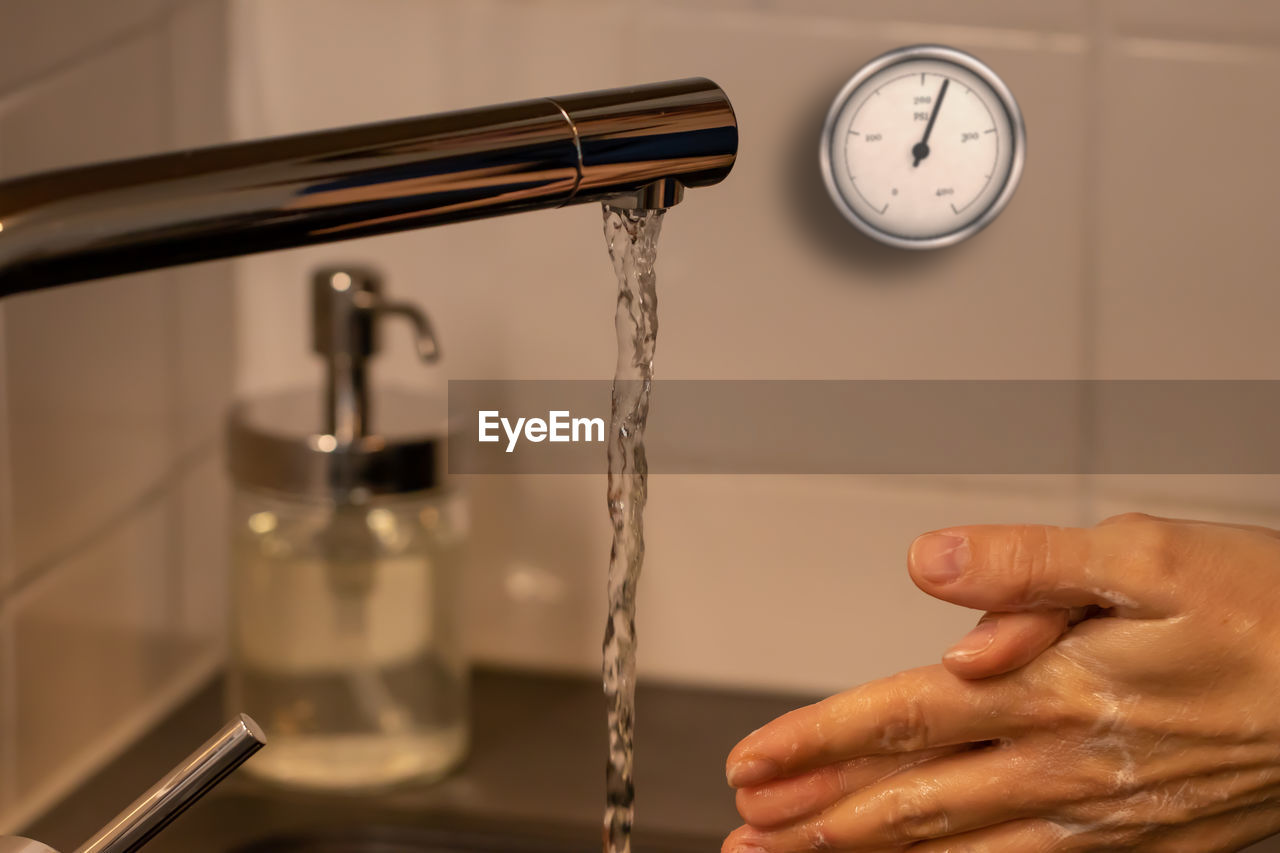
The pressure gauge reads 225 psi
